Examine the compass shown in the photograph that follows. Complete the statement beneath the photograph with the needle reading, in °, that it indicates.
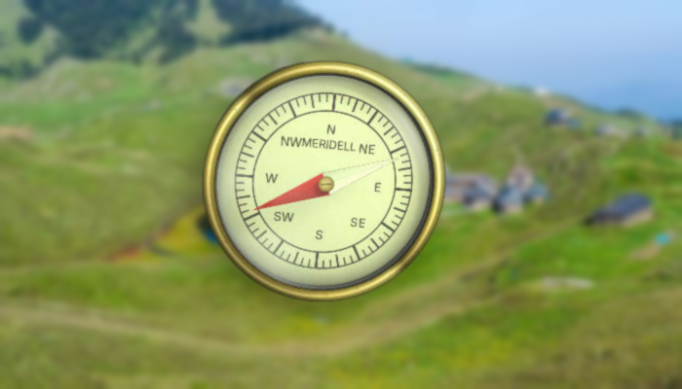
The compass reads 245 °
